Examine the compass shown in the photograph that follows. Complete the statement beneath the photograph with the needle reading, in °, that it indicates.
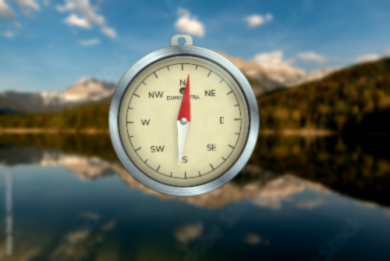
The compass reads 7.5 °
